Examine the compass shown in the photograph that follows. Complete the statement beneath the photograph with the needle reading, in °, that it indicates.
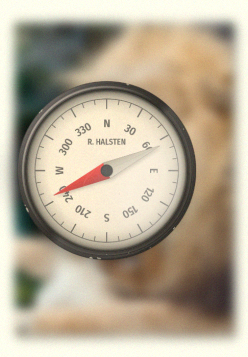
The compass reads 245 °
